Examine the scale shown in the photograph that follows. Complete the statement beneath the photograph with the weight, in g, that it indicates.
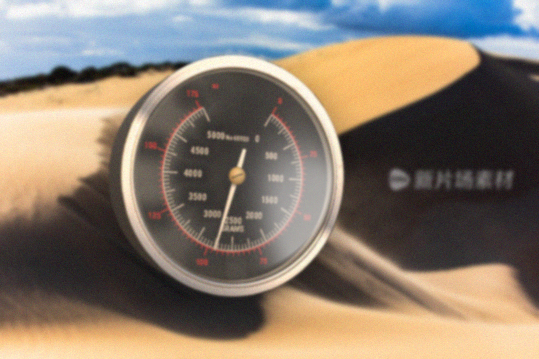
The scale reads 2750 g
